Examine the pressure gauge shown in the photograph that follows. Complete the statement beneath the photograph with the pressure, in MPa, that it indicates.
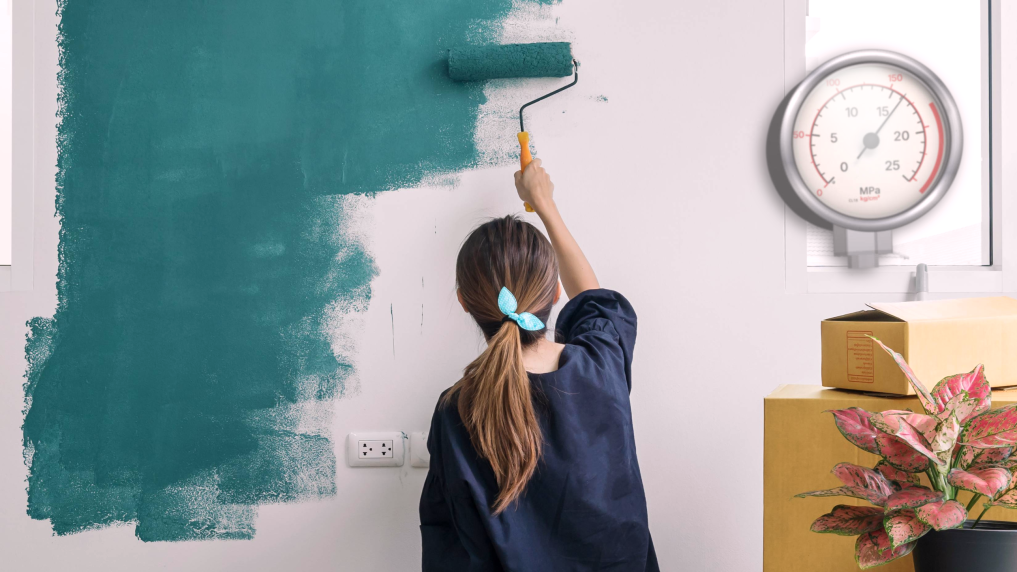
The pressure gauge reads 16 MPa
